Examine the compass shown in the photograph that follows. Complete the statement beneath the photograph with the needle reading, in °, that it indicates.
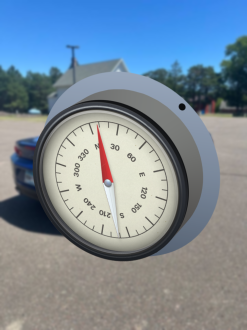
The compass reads 10 °
